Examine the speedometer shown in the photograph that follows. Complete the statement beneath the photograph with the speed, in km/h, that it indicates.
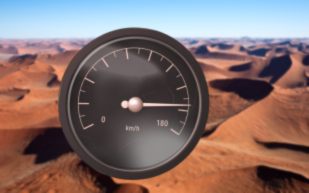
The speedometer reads 155 km/h
